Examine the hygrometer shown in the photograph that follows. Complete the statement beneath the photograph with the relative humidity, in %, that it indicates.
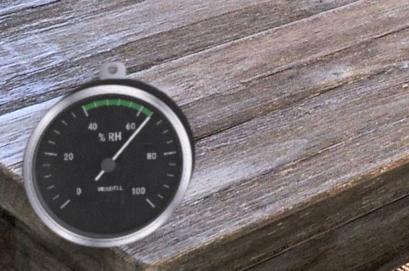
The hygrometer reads 64 %
